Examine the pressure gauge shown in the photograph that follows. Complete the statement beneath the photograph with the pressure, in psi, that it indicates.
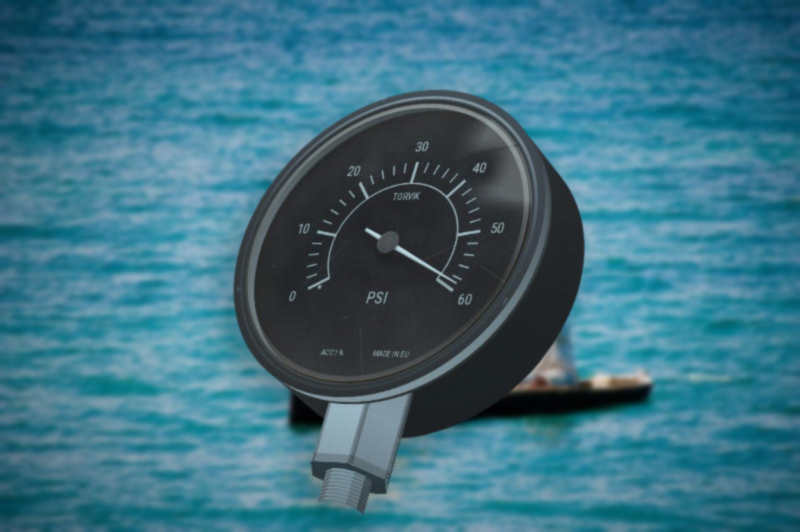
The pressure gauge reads 59 psi
